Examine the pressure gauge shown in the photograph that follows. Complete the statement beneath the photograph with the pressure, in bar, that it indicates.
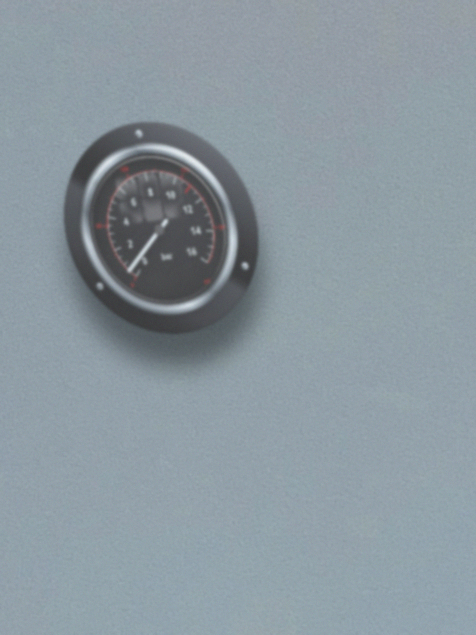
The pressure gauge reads 0.5 bar
